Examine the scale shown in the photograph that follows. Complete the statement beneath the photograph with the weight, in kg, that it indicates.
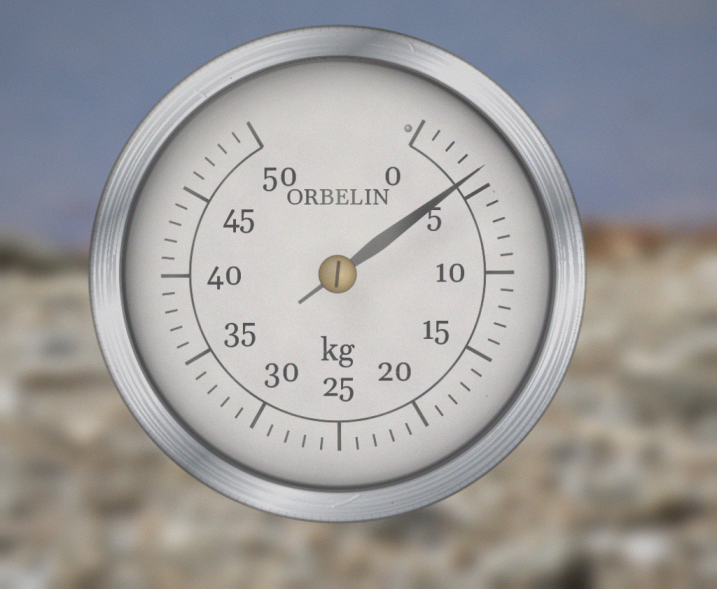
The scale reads 4 kg
